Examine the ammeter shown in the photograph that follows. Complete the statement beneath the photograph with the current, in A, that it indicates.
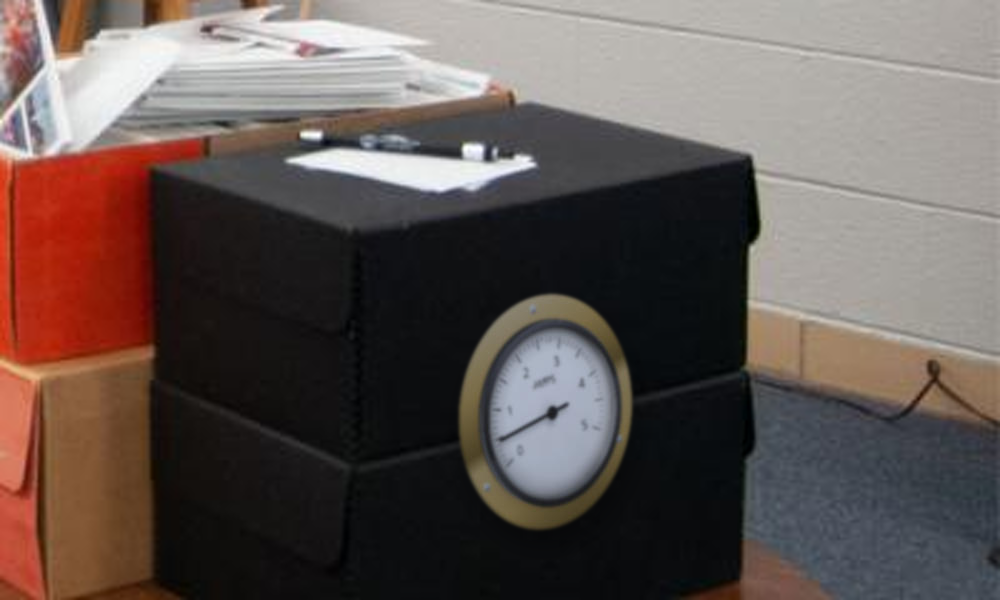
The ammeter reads 0.5 A
